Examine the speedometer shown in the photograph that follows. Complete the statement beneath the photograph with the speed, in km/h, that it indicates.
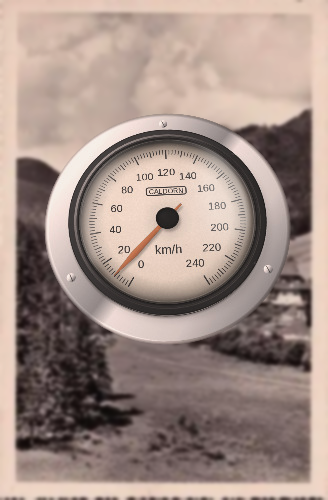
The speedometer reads 10 km/h
